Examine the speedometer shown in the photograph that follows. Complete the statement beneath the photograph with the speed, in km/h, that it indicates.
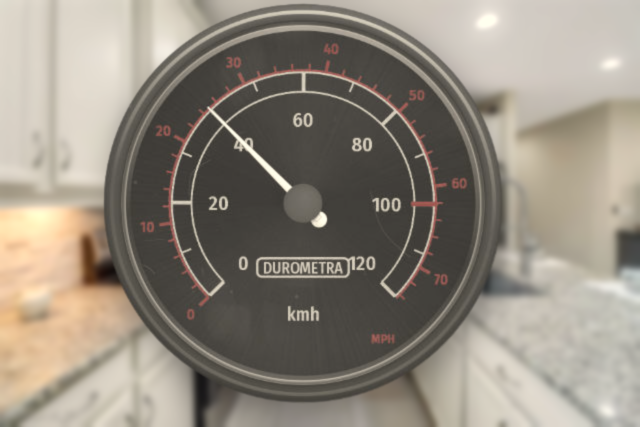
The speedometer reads 40 km/h
